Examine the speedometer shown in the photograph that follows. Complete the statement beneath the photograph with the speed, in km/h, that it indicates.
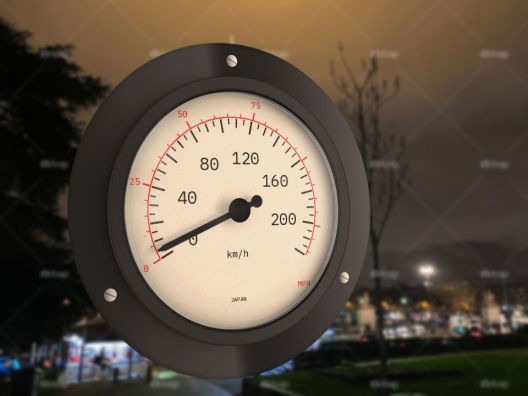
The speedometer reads 5 km/h
